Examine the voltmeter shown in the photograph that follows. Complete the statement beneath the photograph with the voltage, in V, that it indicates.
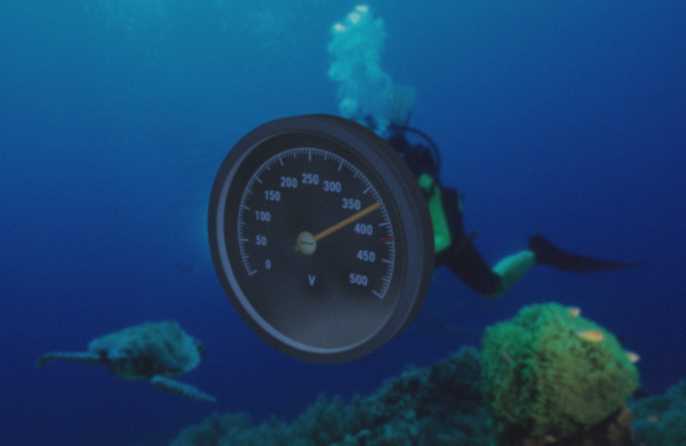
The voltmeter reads 375 V
